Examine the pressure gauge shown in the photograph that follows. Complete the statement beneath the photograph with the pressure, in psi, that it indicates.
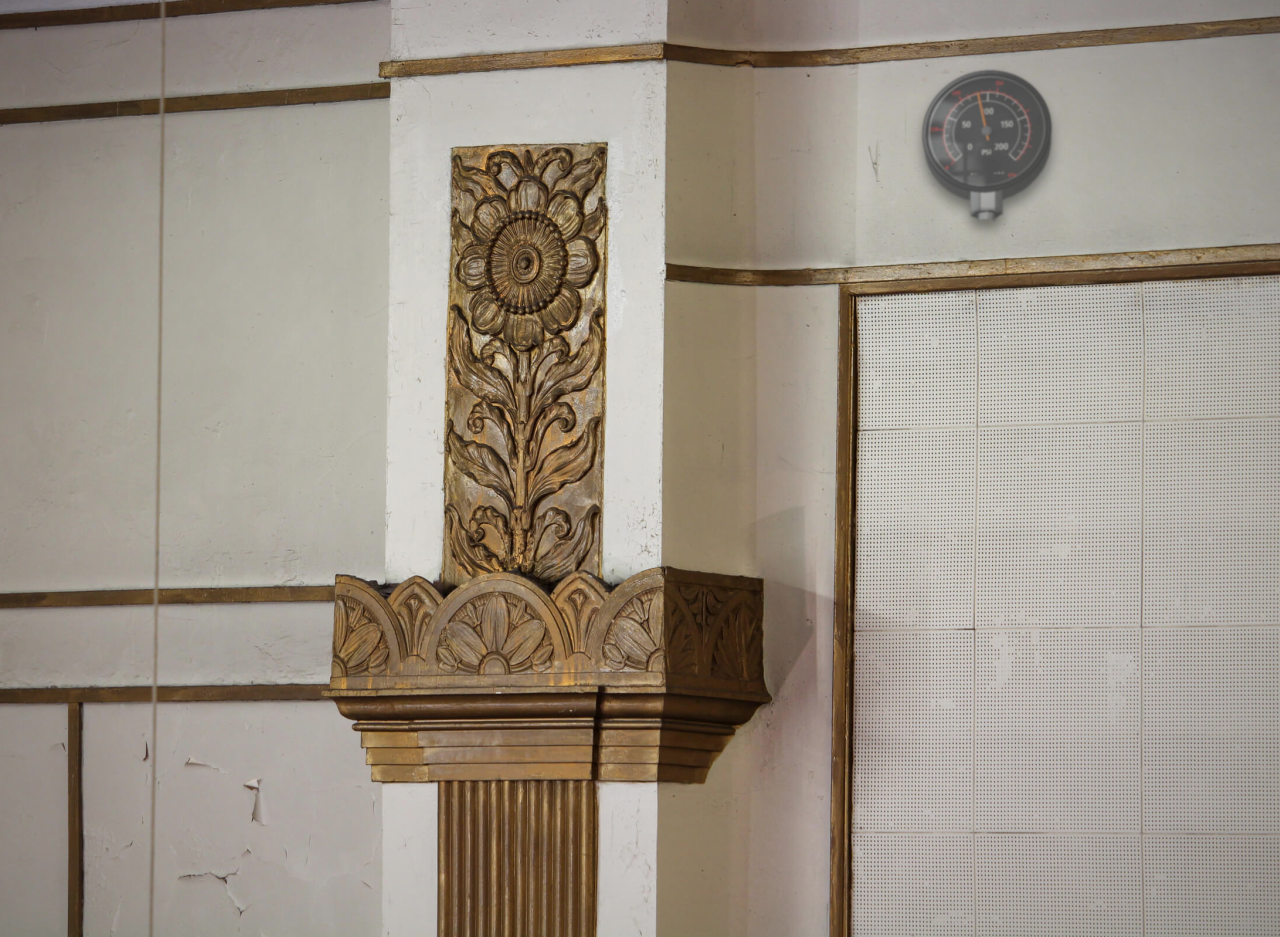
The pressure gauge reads 90 psi
